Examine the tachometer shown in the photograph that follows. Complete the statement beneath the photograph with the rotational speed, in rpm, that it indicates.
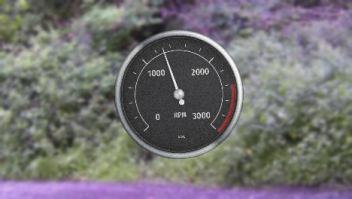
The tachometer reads 1300 rpm
